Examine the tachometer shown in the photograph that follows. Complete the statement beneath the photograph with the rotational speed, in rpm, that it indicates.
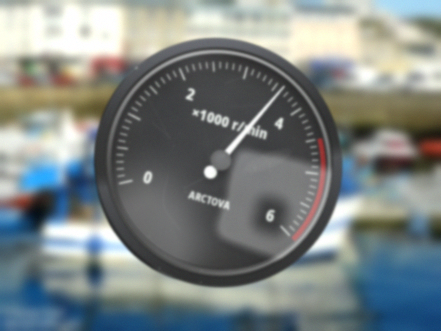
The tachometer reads 3600 rpm
